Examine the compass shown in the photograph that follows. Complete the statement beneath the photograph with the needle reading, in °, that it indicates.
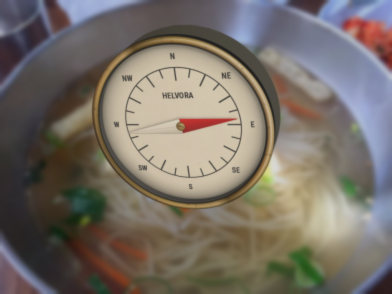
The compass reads 82.5 °
